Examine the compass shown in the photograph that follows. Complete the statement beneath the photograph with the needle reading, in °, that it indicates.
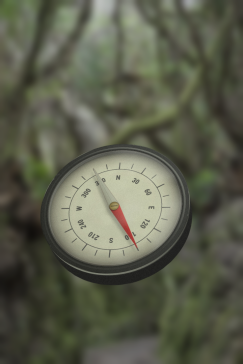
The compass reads 150 °
